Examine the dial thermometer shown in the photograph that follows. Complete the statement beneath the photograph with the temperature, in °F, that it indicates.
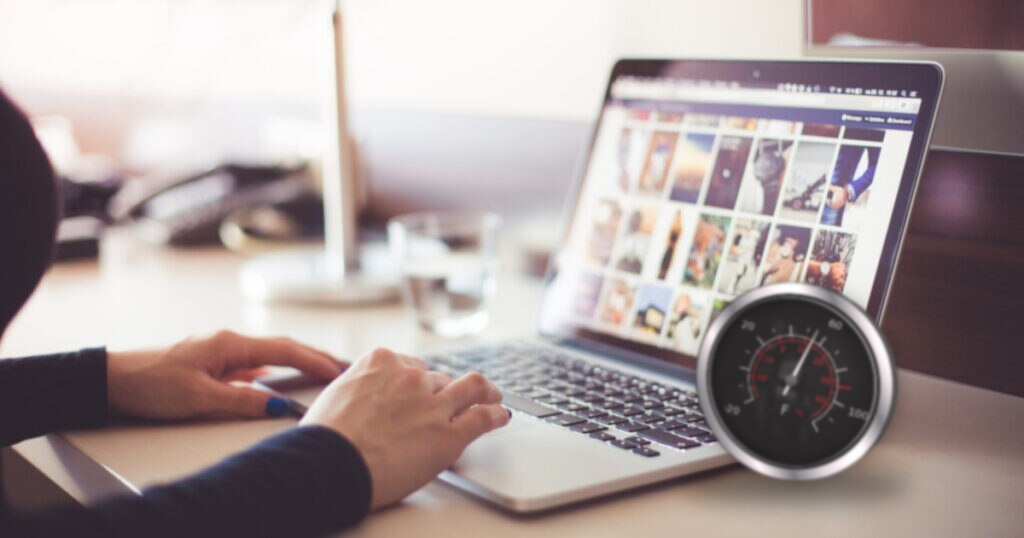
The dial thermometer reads 55 °F
